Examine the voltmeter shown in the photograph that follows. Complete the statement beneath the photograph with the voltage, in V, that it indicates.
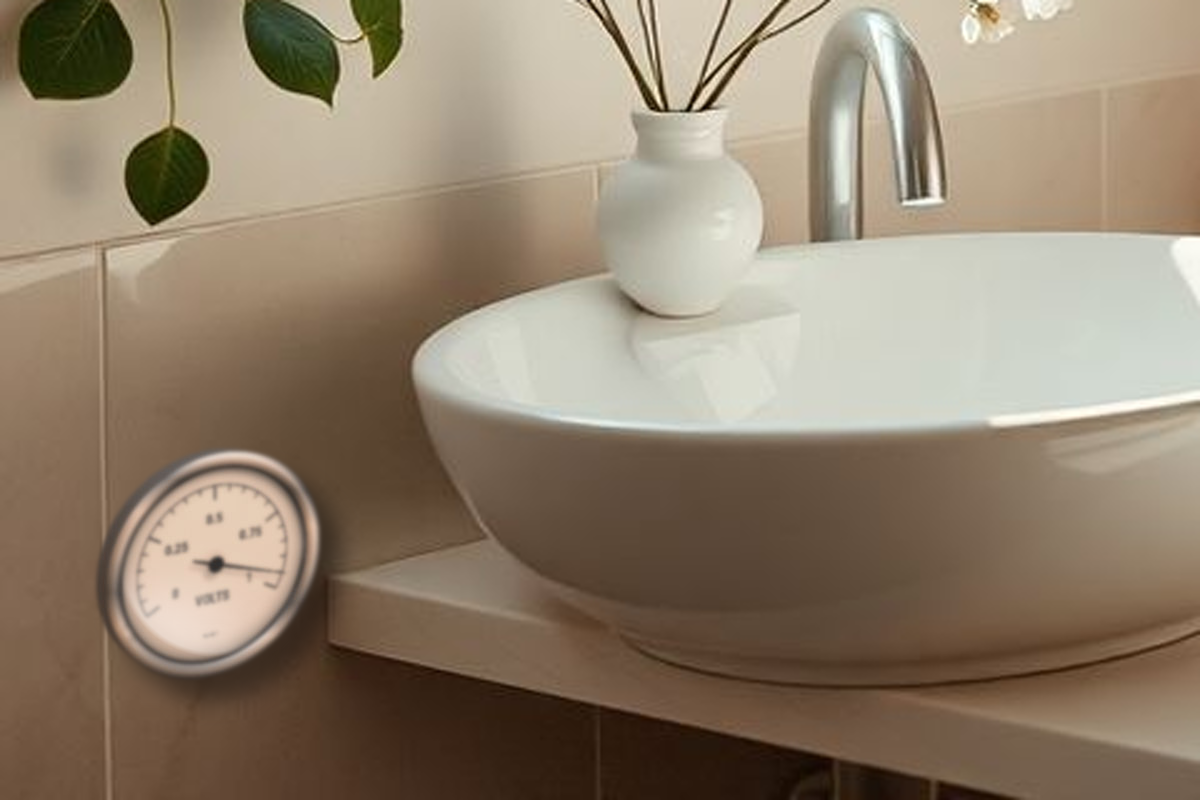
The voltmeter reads 0.95 V
